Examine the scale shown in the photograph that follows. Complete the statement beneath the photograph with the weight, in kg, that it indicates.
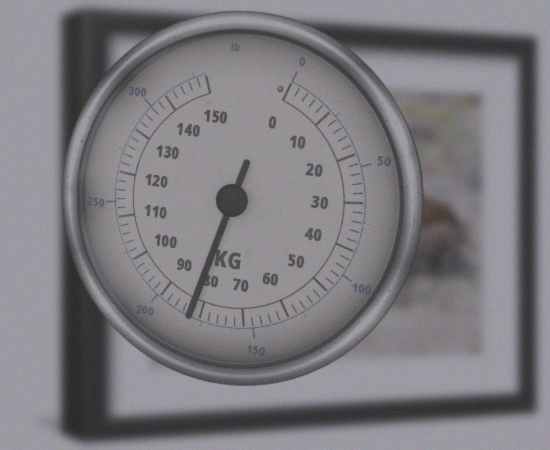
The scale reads 82 kg
